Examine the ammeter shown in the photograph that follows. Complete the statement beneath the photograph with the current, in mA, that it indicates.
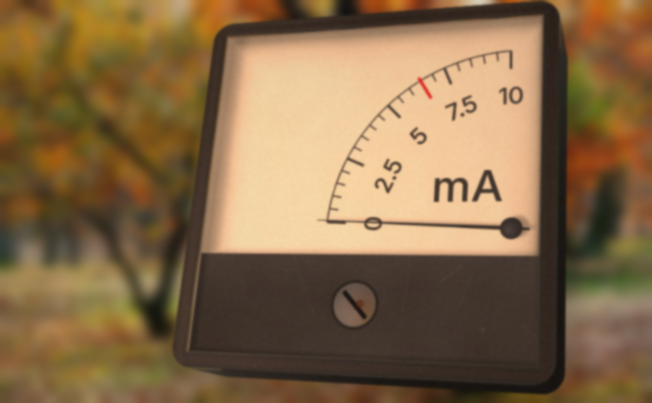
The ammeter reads 0 mA
